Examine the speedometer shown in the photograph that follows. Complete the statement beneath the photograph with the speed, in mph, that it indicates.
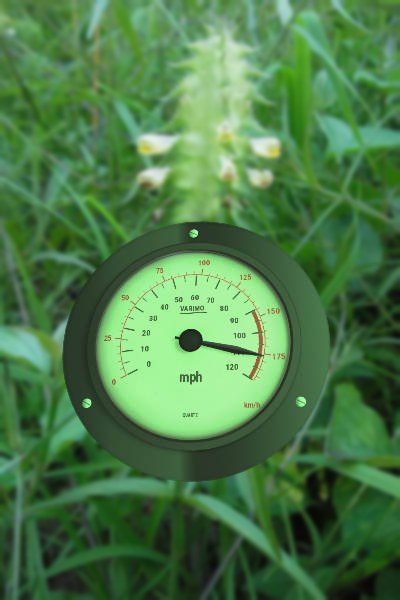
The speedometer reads 110 mph
